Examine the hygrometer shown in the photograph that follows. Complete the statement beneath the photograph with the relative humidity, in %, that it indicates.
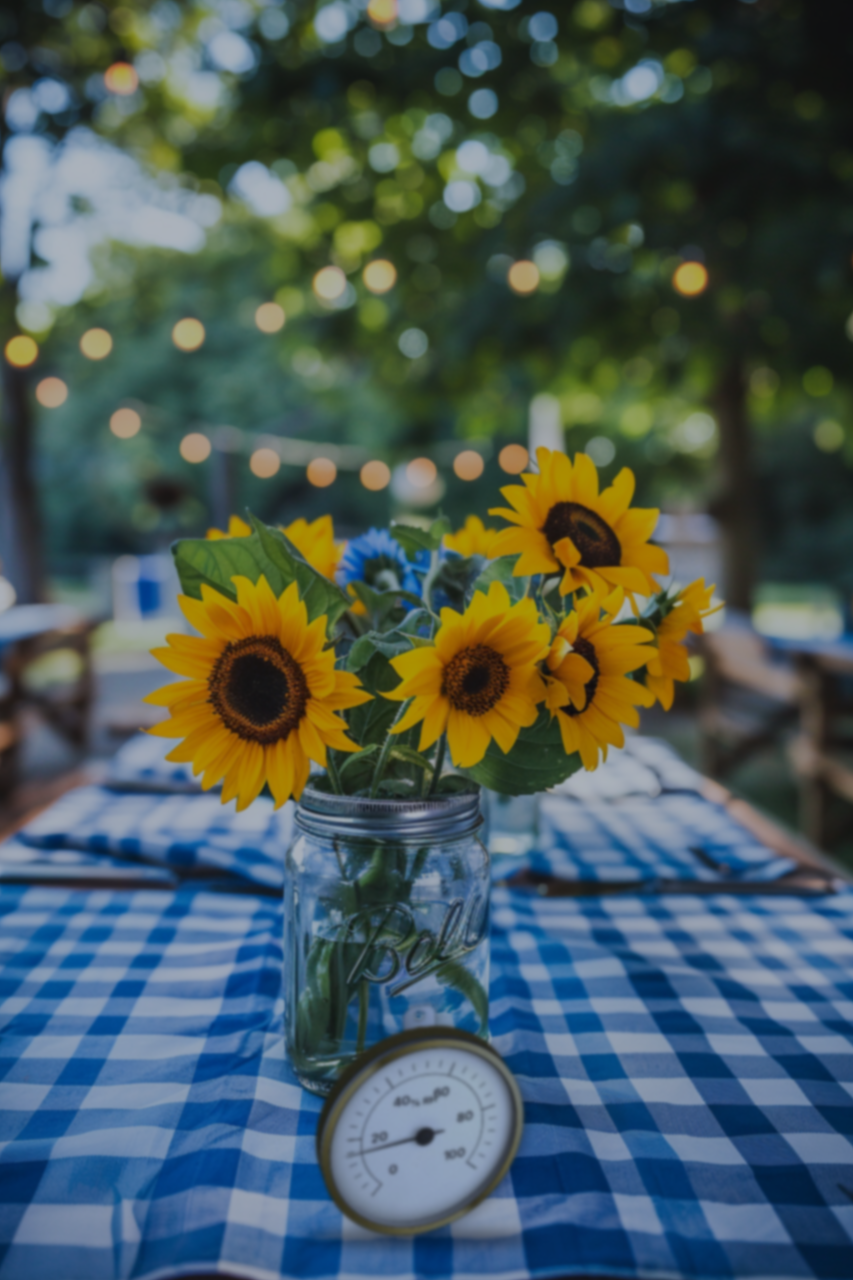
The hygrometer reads 16 %
